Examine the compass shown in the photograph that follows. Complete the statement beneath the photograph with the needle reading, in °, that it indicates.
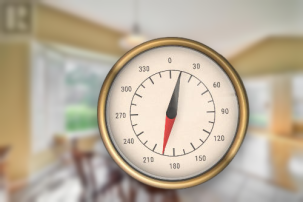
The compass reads 195 °
